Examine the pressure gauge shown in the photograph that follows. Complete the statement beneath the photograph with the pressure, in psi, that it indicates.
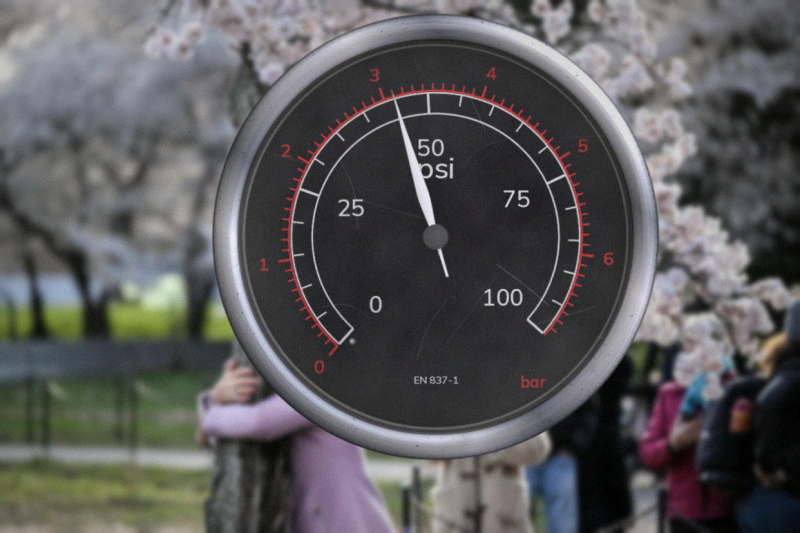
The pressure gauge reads 45 psi
